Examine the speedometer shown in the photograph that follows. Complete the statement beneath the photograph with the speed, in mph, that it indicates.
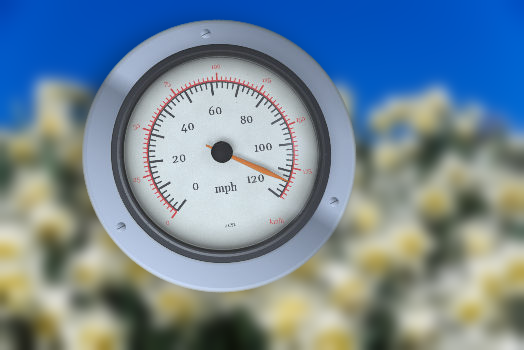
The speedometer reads 114 mph
